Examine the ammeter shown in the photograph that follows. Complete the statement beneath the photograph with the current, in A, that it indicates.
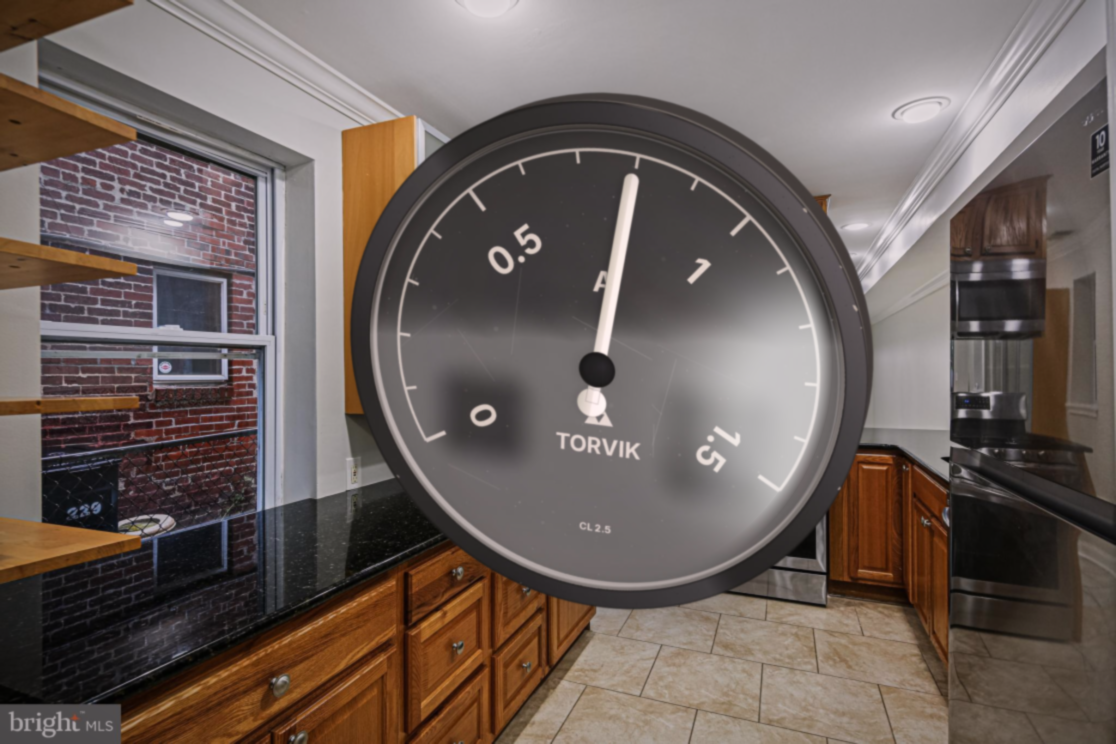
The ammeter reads 0.8 A
